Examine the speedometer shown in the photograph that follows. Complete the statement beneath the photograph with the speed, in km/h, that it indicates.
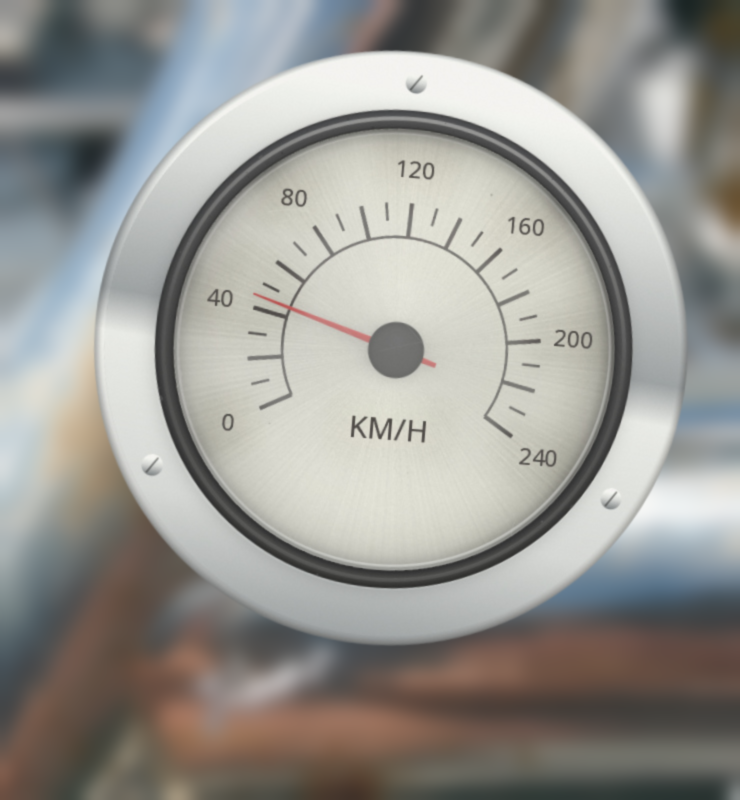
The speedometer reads 45 km/h
